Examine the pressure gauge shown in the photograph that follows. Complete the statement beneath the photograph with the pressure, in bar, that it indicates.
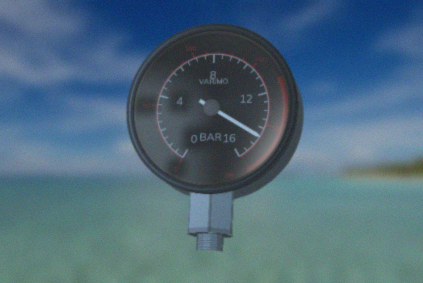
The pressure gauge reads 14.5 bar
